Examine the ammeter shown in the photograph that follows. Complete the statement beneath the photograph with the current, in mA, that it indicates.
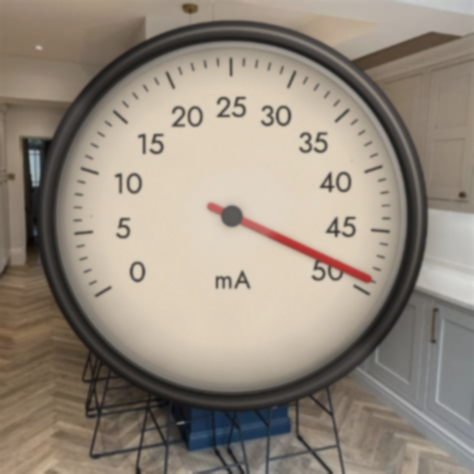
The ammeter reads 49 mA
